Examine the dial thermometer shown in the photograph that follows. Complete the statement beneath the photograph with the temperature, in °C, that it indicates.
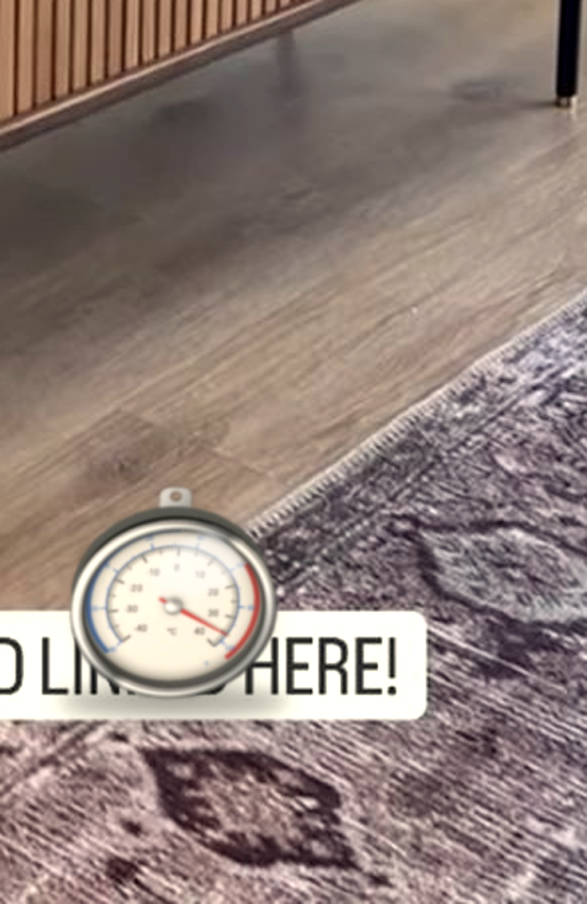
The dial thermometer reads 35 °C
